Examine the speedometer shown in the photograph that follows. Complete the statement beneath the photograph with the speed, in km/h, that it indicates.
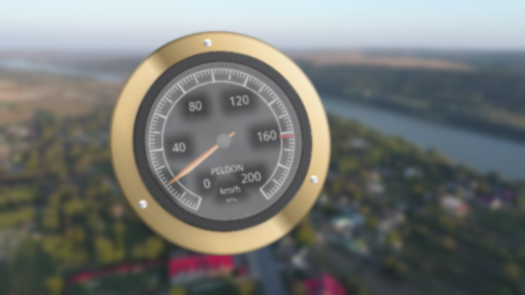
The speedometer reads 20 km/h
